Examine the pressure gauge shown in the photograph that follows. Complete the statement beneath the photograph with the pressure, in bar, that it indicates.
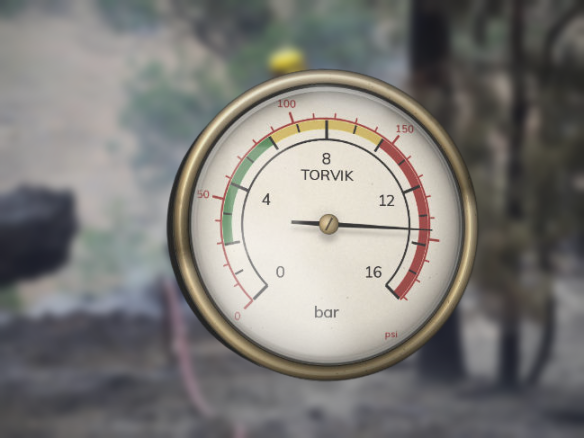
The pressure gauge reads 13.5 bar
